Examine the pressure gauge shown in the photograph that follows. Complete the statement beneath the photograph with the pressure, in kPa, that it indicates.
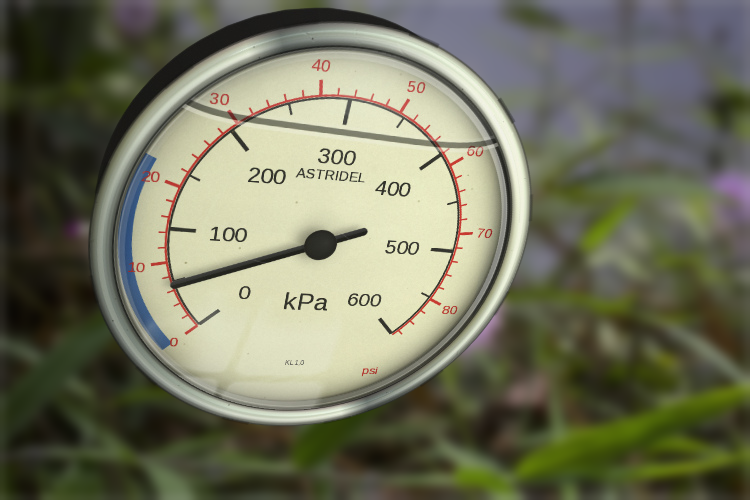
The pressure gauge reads 50 kPa
